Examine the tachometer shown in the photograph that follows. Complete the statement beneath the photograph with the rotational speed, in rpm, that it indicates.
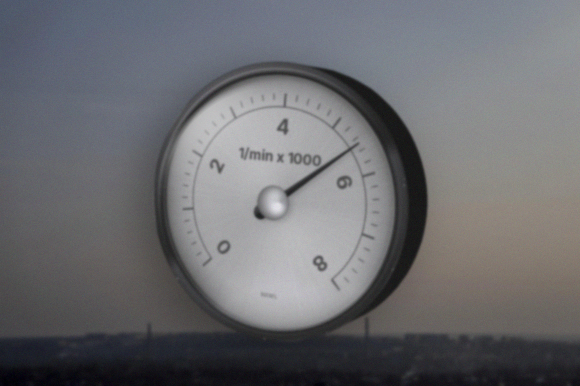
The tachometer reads 5500 rpm
